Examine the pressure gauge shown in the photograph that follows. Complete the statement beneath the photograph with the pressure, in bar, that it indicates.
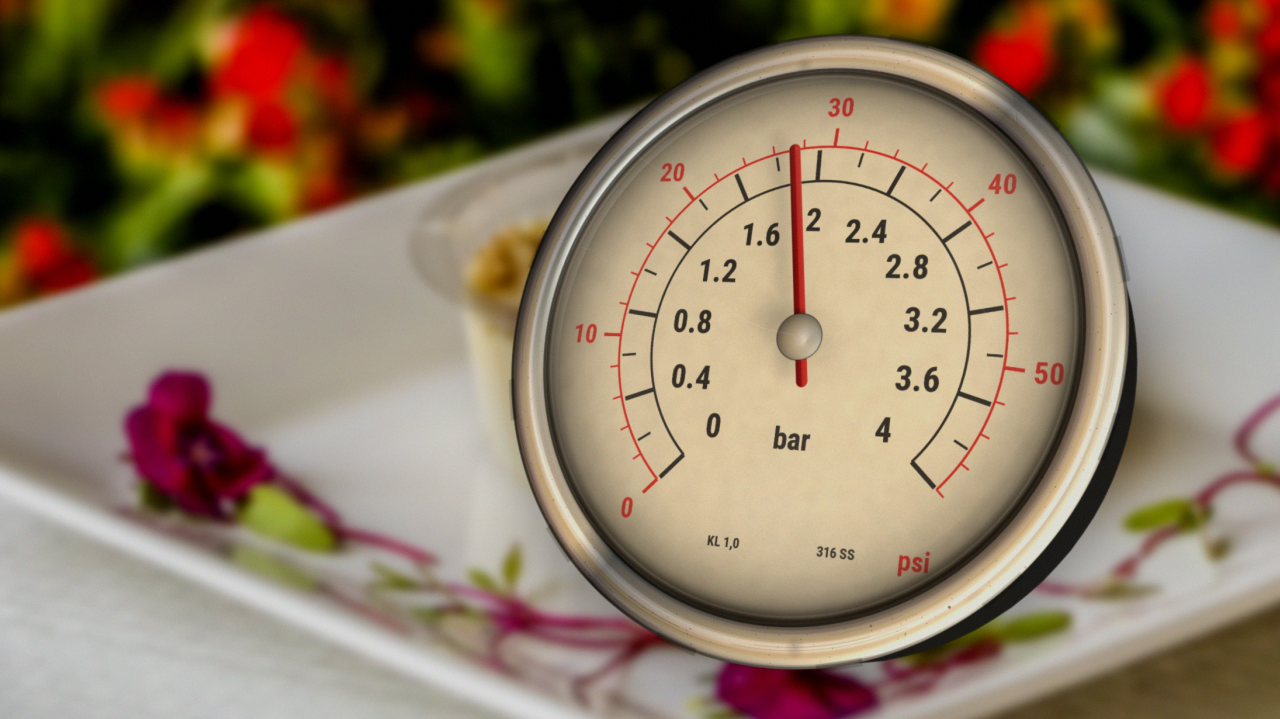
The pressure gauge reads 1.9 bar
